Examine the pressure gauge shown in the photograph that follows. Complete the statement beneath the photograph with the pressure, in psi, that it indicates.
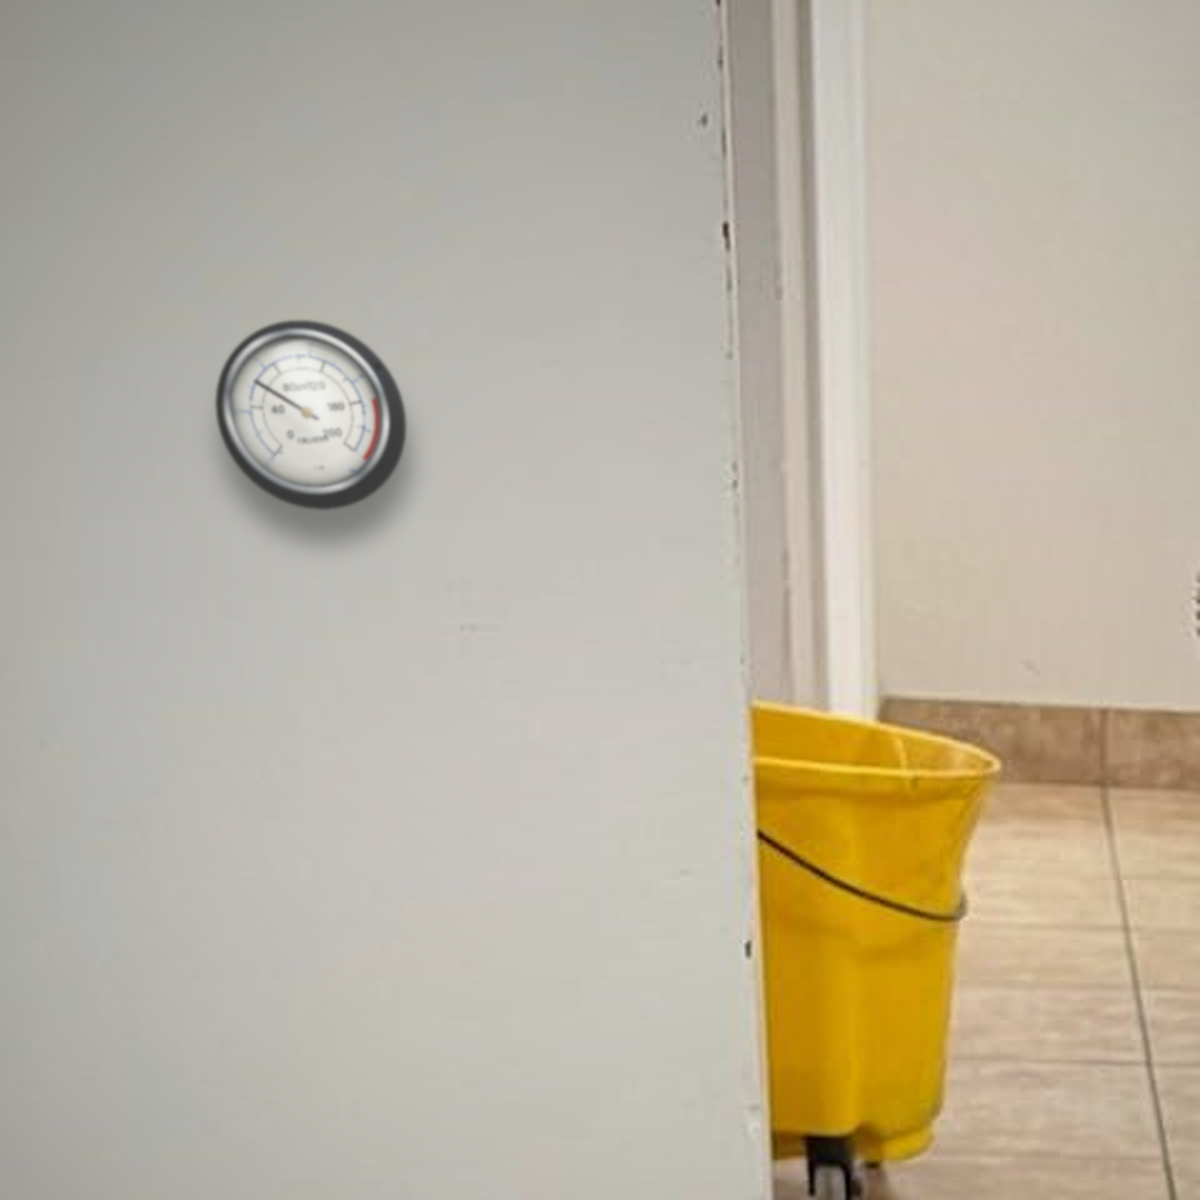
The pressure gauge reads 60 psi
